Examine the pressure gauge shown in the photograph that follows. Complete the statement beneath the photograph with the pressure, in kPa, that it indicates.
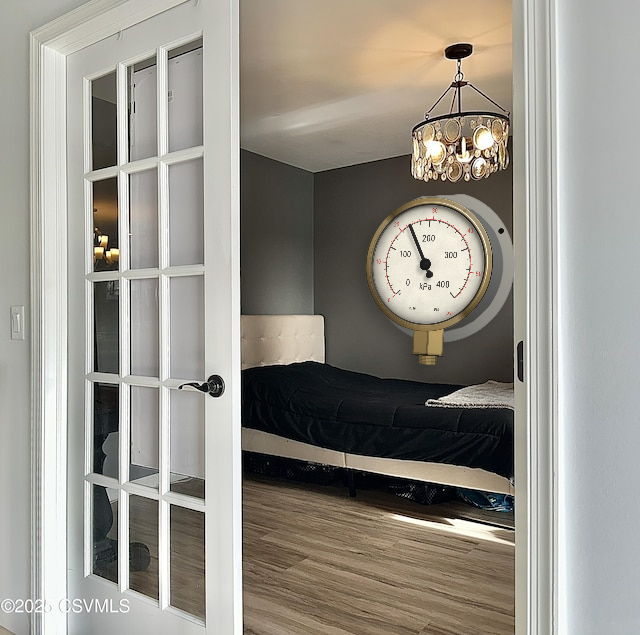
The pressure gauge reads 160 kPa
